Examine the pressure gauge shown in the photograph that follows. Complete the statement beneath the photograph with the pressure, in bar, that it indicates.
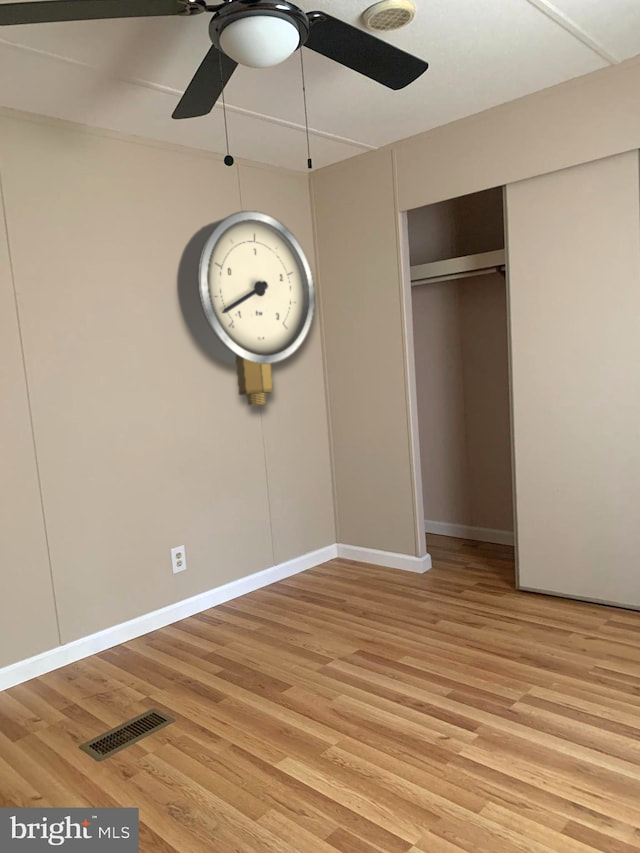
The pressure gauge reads -0.75 bar
